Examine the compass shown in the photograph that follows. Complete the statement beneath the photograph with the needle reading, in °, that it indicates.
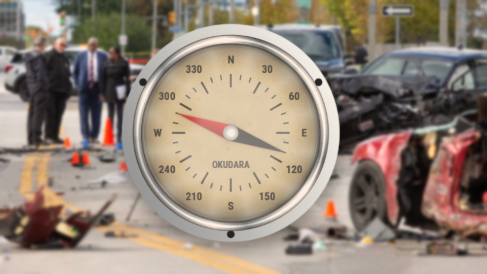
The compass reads 290 °
